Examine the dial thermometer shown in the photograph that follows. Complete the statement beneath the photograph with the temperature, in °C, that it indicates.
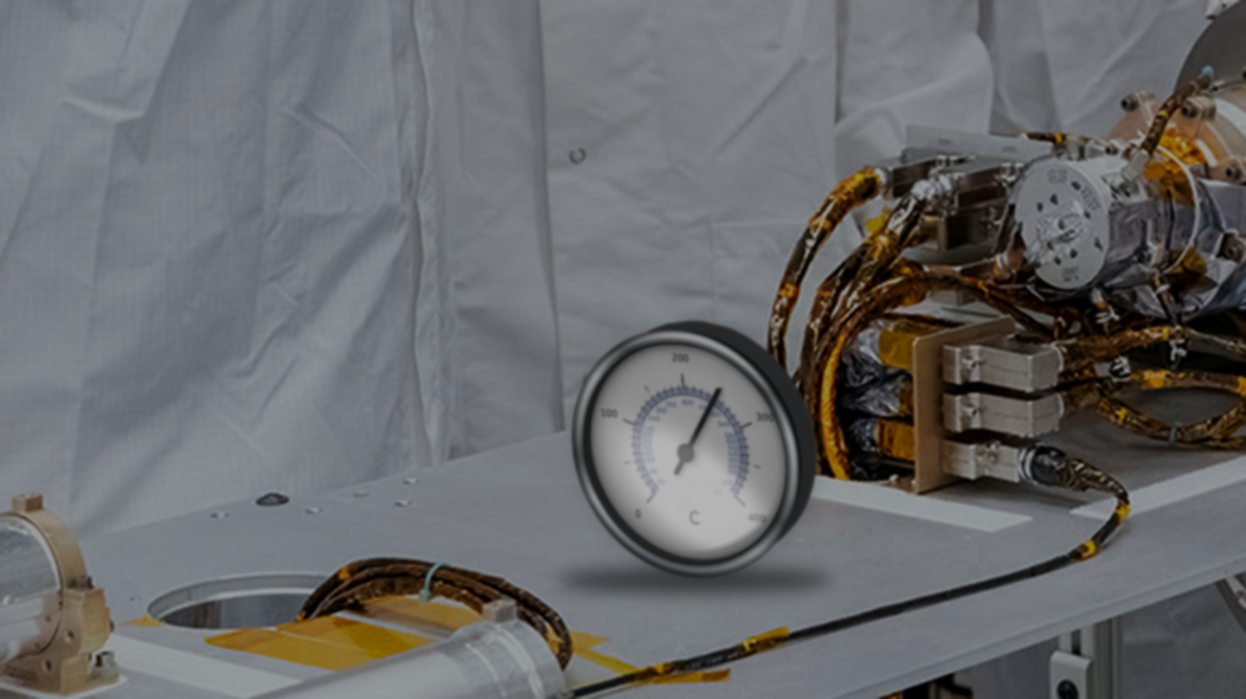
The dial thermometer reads 250 °C
